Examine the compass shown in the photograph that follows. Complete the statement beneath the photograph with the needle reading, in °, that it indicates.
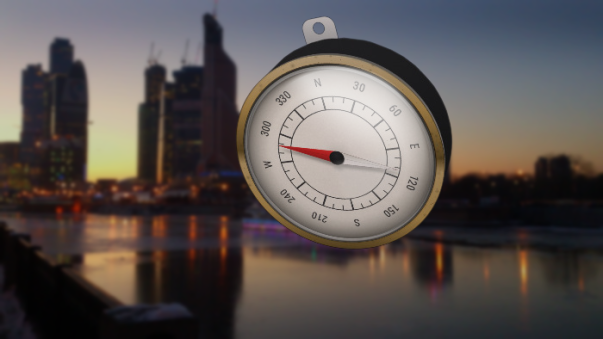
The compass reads 290 °
